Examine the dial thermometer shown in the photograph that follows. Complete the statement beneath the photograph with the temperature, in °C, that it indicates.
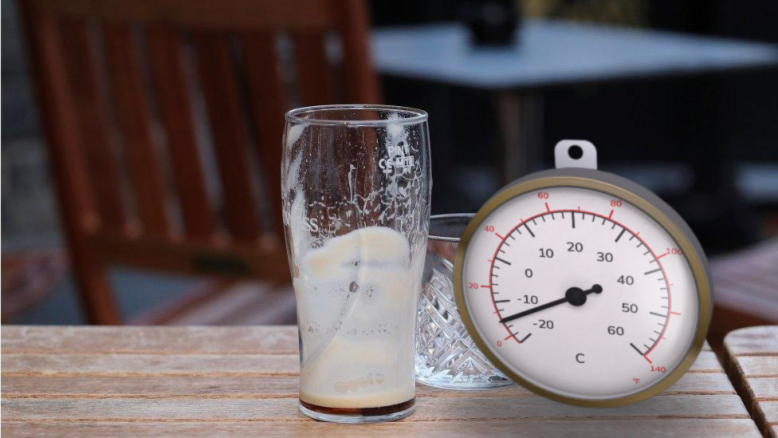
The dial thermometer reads -14 °C
